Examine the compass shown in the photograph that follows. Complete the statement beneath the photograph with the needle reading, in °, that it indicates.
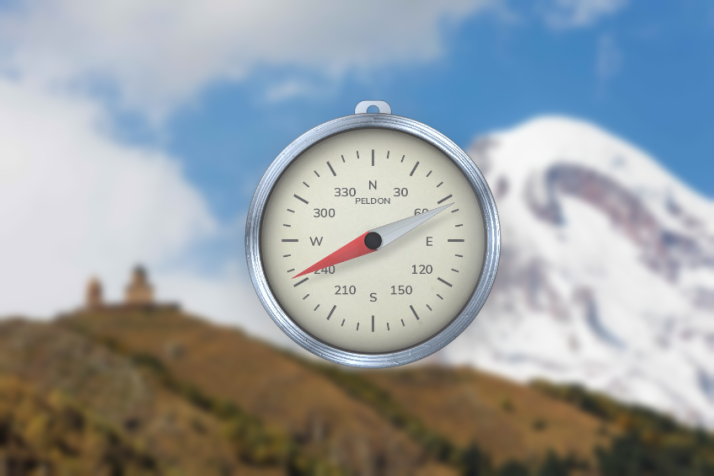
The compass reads 245 °
